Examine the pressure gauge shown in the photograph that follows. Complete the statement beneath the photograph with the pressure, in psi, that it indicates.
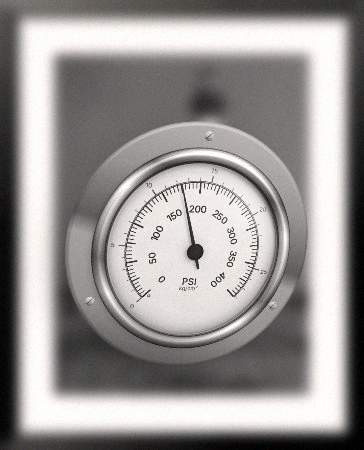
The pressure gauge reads 175 psi
